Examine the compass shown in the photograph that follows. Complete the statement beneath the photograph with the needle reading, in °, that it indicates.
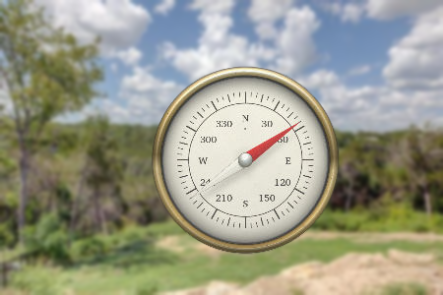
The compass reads 55 °
